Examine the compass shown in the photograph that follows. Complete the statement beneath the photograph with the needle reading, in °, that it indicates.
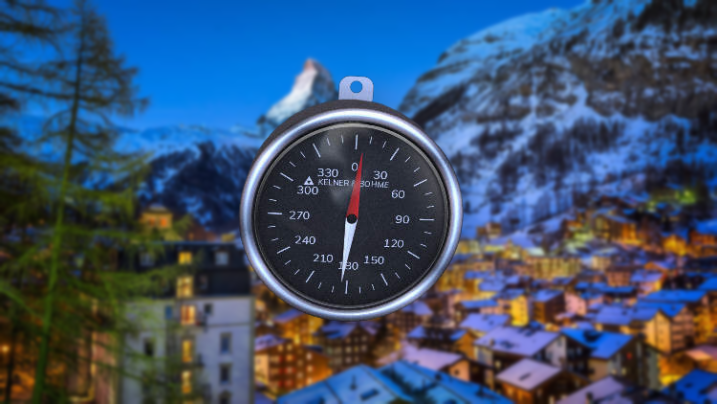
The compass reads 5 °
